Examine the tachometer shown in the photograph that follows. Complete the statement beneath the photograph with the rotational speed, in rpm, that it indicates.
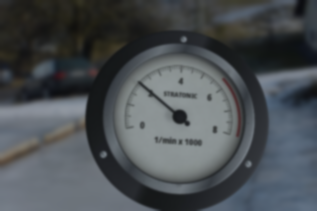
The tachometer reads 2000 rpm
